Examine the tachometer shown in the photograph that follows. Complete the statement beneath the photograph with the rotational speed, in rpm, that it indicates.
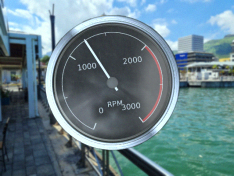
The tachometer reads 1250 rpm
